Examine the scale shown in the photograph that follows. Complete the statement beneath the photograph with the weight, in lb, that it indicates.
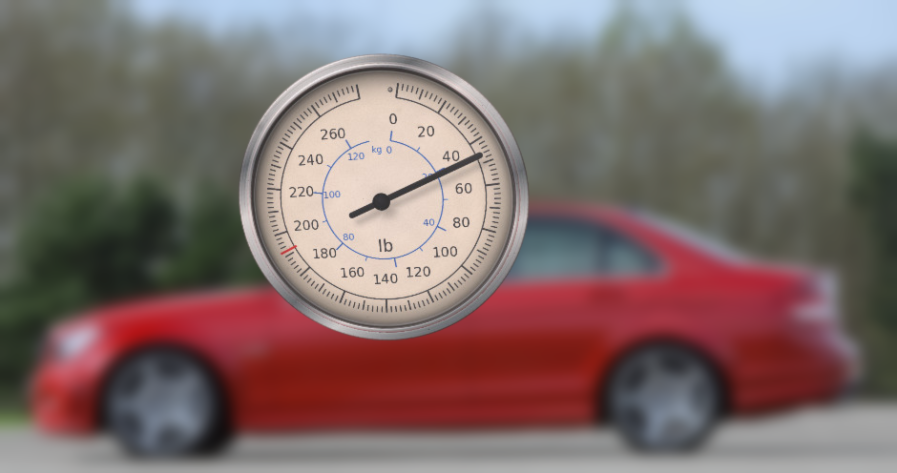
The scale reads 46 lb
